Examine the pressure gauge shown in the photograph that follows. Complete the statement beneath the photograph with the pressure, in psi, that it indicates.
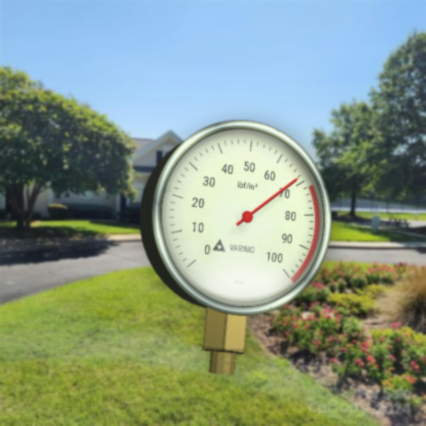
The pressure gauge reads 68 psi
